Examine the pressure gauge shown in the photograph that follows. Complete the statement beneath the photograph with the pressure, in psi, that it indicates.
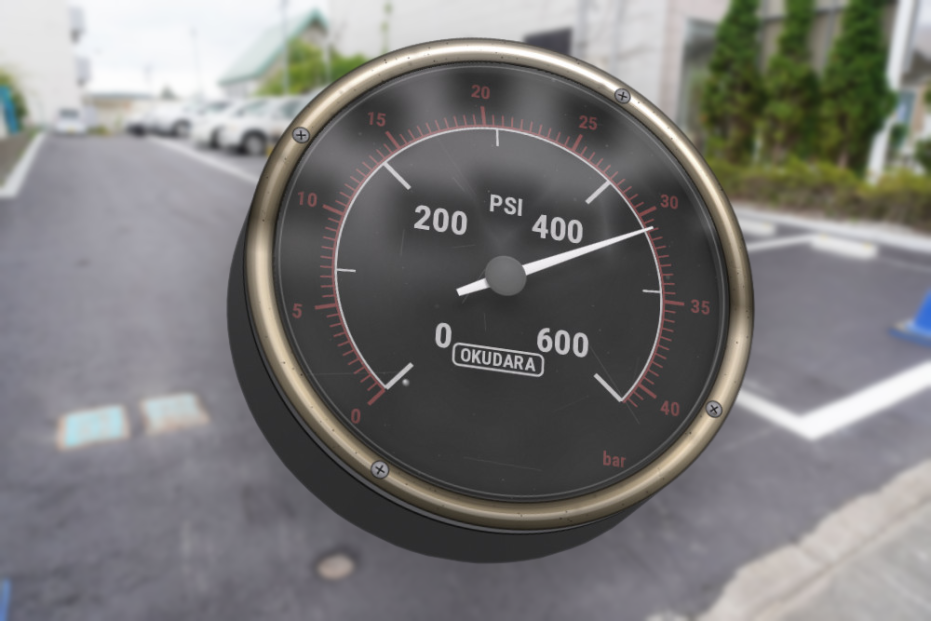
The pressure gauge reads 450 psi
